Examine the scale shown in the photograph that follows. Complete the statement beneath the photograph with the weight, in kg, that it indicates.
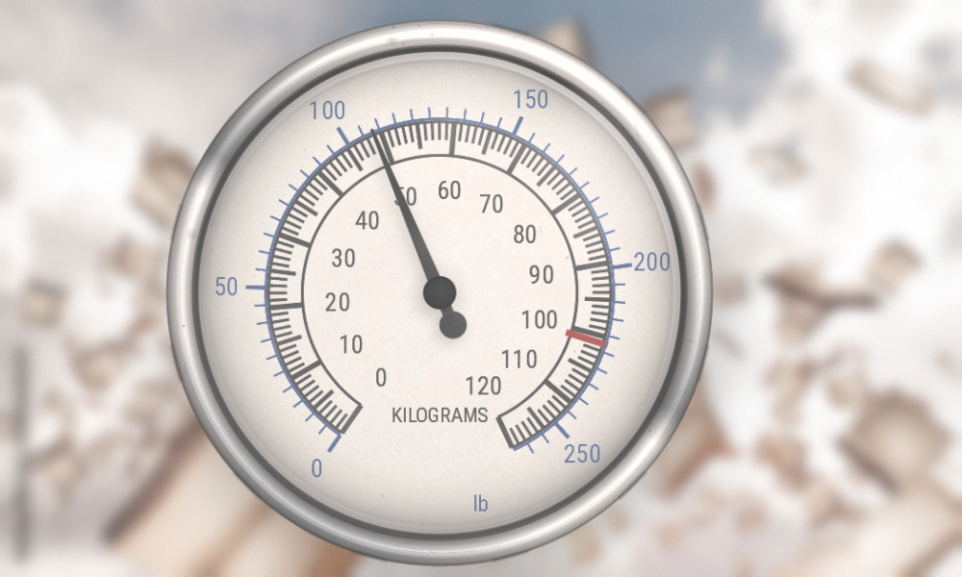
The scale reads 49 kg
